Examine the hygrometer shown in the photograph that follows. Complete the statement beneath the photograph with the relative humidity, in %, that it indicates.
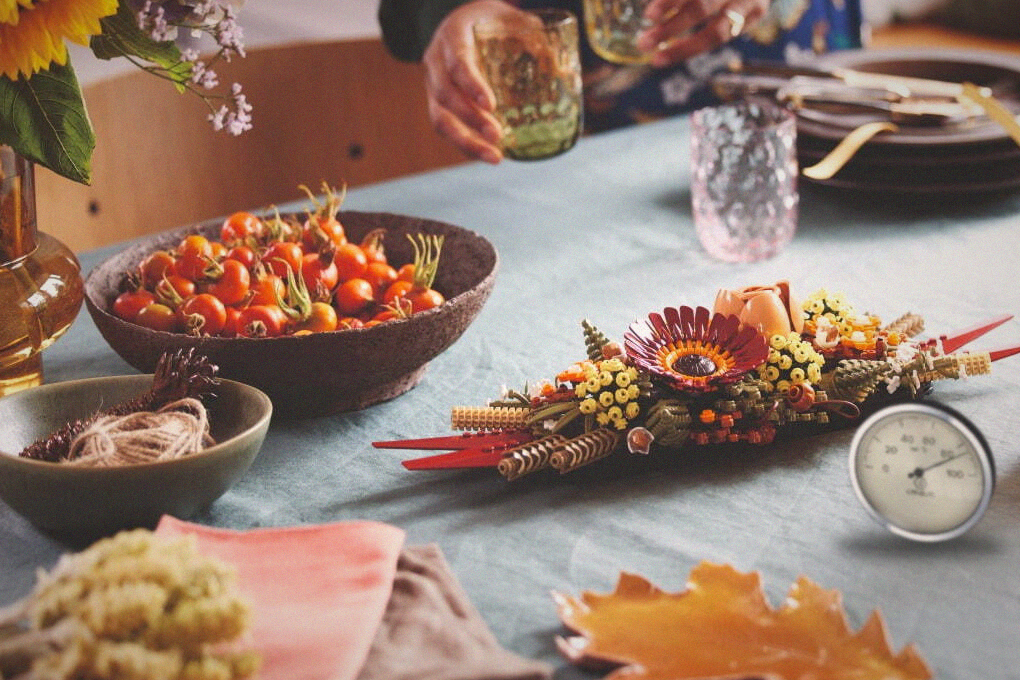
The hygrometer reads 85 %
